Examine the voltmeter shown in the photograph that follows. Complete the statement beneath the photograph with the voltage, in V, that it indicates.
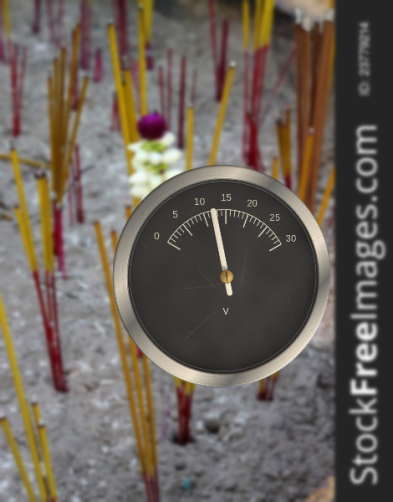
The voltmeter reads 12 V
